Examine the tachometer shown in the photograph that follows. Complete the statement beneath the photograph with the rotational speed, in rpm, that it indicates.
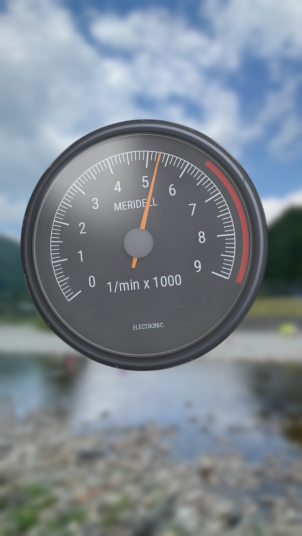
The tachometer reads 5300 rpm
